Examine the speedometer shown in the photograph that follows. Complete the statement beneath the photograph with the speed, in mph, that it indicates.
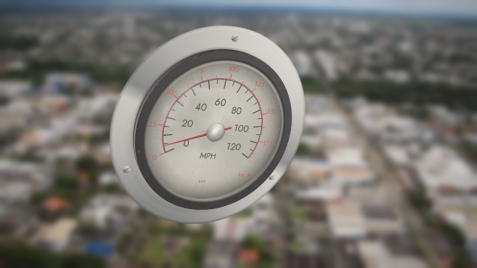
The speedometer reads 5 mph
